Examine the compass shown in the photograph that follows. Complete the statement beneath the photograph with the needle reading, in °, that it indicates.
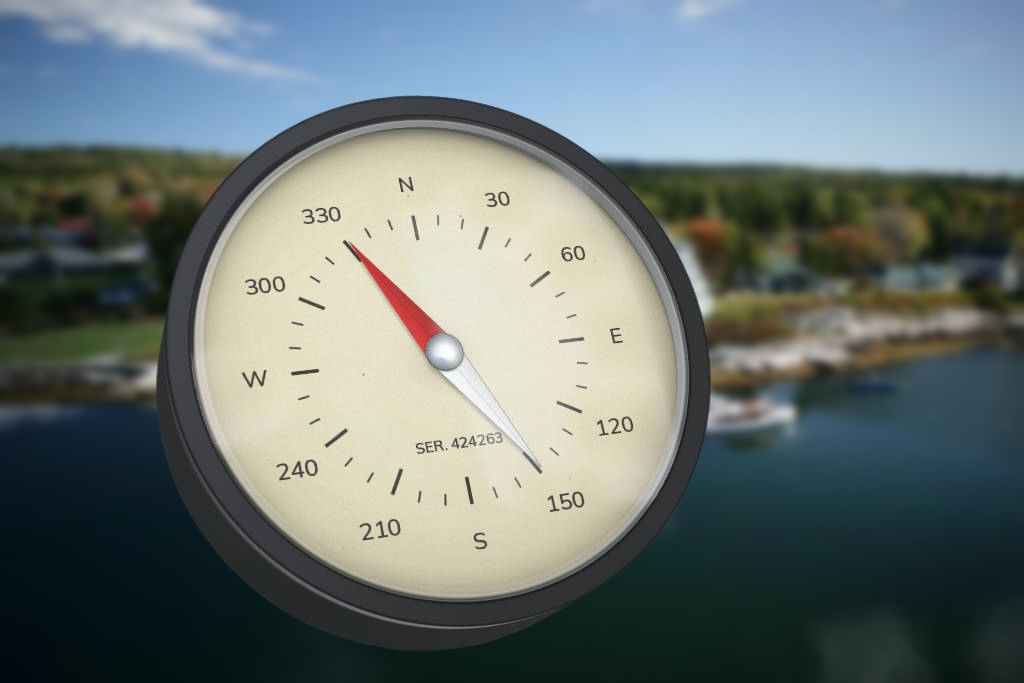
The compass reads 330 °
